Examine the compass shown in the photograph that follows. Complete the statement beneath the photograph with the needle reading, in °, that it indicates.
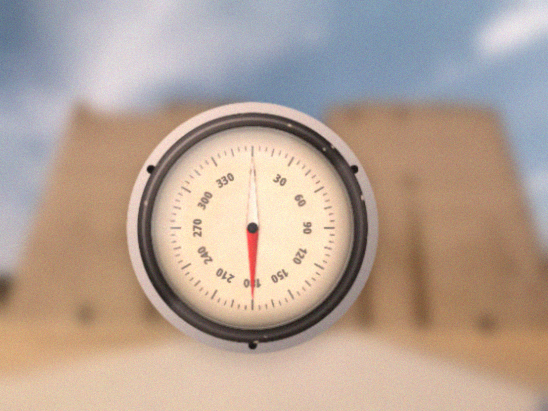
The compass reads 180 °
